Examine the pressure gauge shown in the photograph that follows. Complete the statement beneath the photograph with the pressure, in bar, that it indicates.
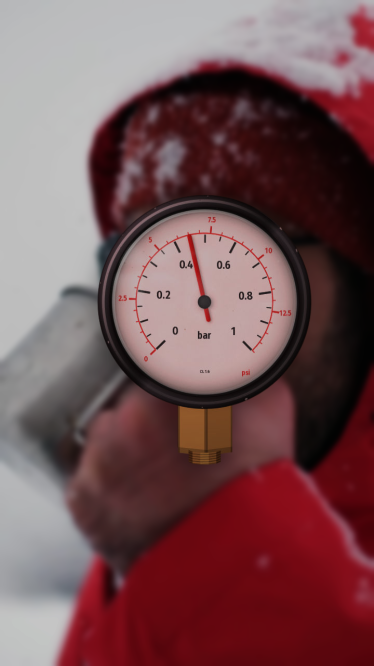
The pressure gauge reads 0.45 bar
